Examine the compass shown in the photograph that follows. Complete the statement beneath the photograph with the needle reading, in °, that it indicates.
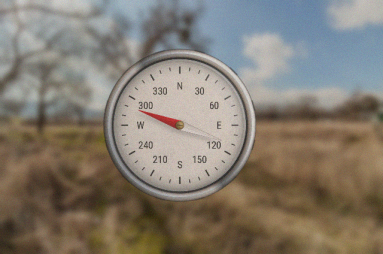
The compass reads 290 °
